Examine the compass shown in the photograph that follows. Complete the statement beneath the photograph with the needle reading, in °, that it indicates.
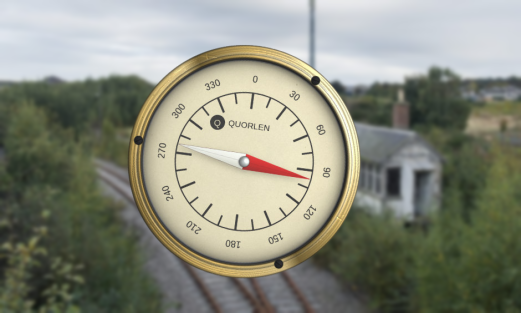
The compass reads 97.5 °
